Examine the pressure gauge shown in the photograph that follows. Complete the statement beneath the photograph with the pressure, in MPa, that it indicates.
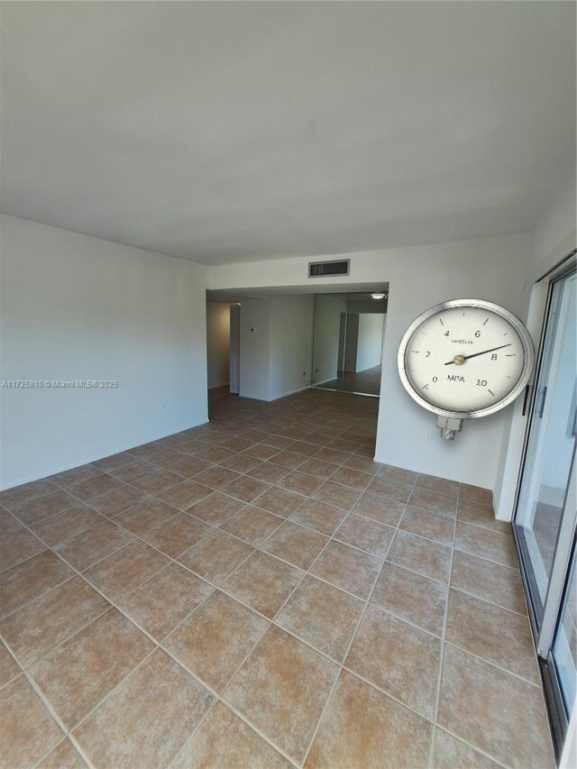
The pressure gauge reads 7.5 MPa
